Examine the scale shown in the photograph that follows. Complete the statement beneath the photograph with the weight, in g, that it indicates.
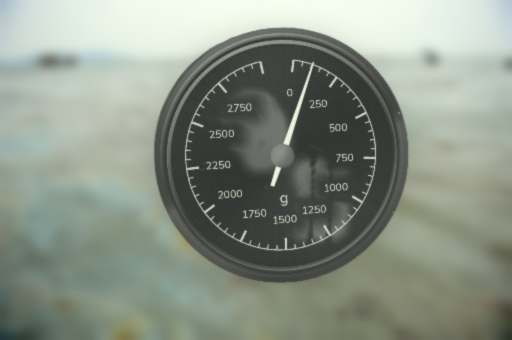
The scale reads 100 g
